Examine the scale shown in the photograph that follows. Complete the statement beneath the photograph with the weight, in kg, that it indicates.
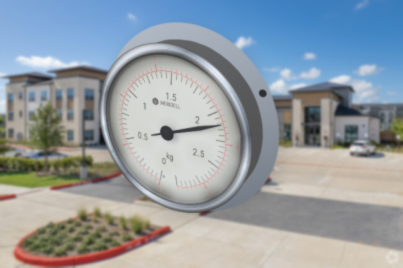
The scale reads 2.1 kg
